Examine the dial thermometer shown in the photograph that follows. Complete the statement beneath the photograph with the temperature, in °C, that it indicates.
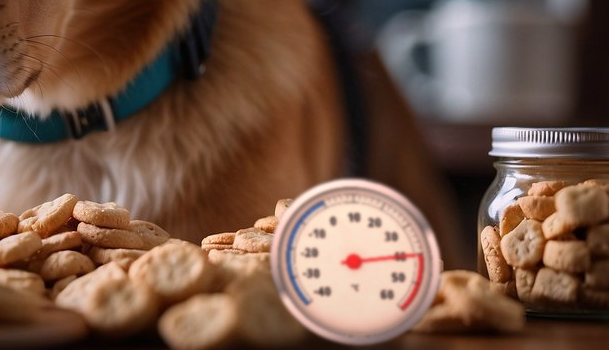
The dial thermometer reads 40 °C
